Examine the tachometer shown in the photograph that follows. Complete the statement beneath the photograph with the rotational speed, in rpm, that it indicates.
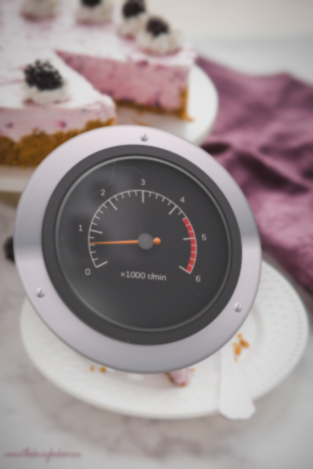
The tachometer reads 600 rpm
